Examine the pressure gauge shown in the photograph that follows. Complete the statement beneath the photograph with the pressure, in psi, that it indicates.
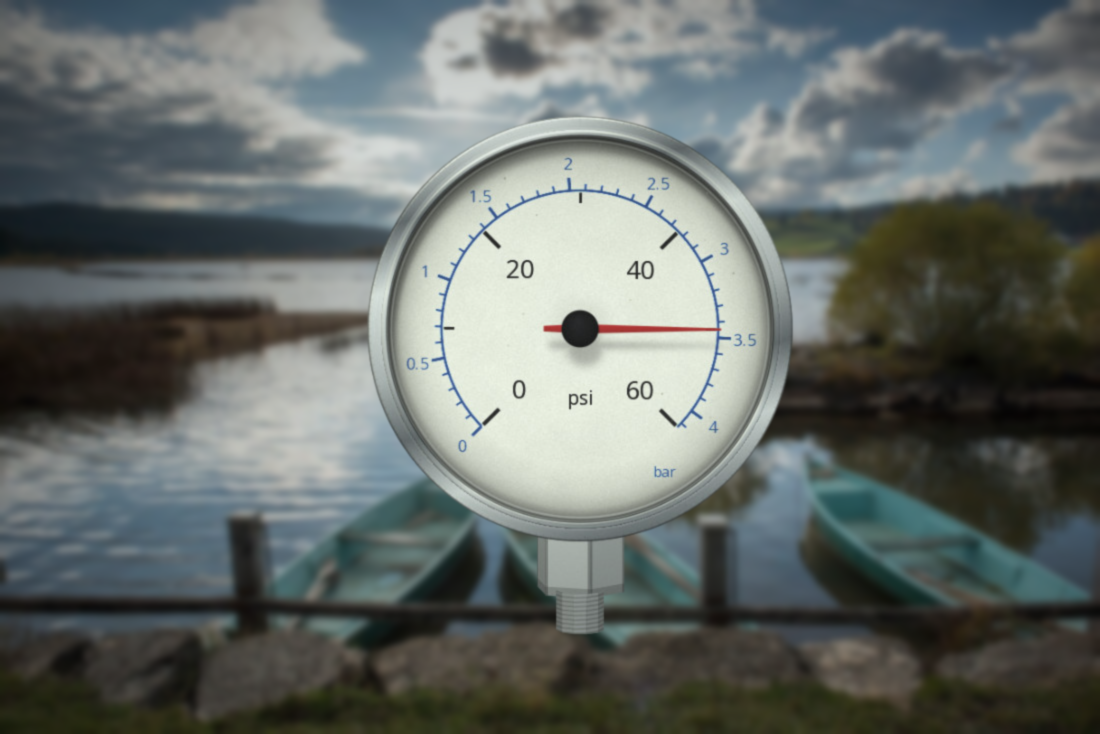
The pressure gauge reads 50 psi
